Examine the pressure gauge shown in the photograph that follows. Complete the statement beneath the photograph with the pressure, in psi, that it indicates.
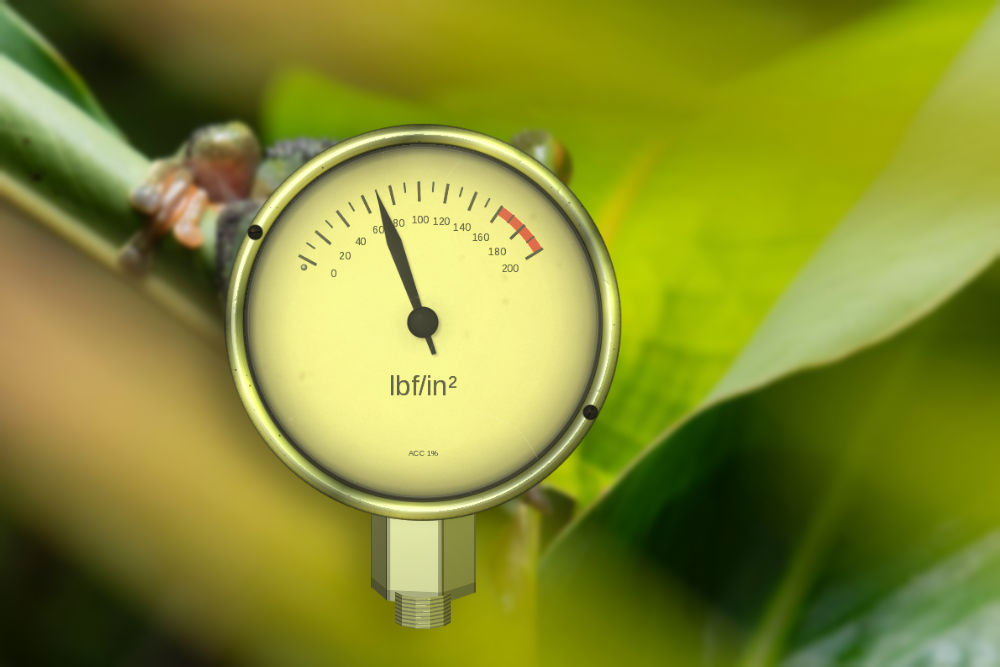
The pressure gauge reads 70 psi
